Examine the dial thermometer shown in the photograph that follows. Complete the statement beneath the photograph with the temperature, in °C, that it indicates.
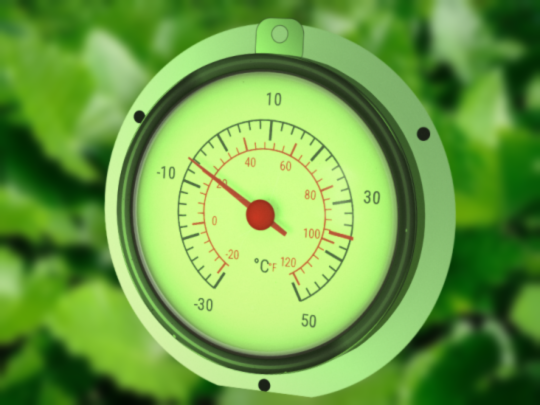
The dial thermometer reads -6 °C
